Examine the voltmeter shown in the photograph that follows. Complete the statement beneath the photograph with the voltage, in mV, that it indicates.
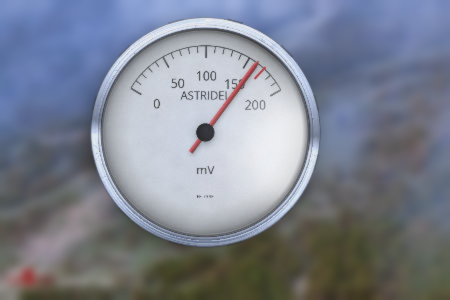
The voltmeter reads 160 mV
